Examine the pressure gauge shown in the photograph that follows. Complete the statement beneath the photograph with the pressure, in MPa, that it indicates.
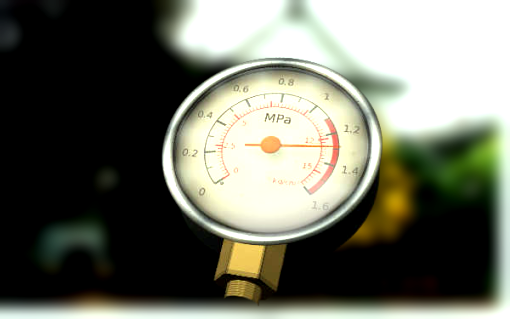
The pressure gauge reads 1.3 MPa
